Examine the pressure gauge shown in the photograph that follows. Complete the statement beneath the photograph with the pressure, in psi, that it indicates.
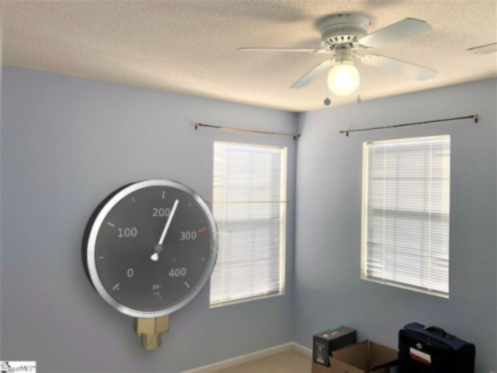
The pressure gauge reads 225 psi
